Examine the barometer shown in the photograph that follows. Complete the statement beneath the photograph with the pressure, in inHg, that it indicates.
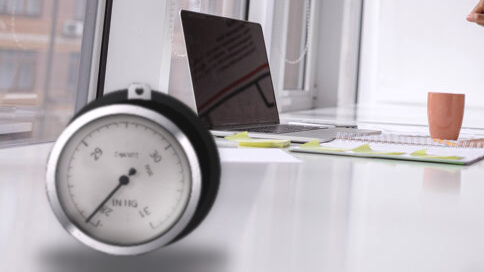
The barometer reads 28.1 inHg
